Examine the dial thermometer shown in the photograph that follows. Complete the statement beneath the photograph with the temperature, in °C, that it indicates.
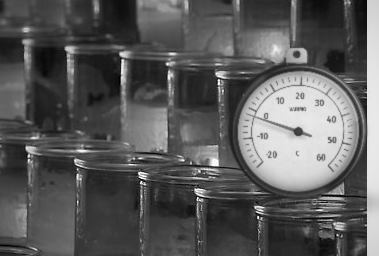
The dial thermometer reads -2 °C
